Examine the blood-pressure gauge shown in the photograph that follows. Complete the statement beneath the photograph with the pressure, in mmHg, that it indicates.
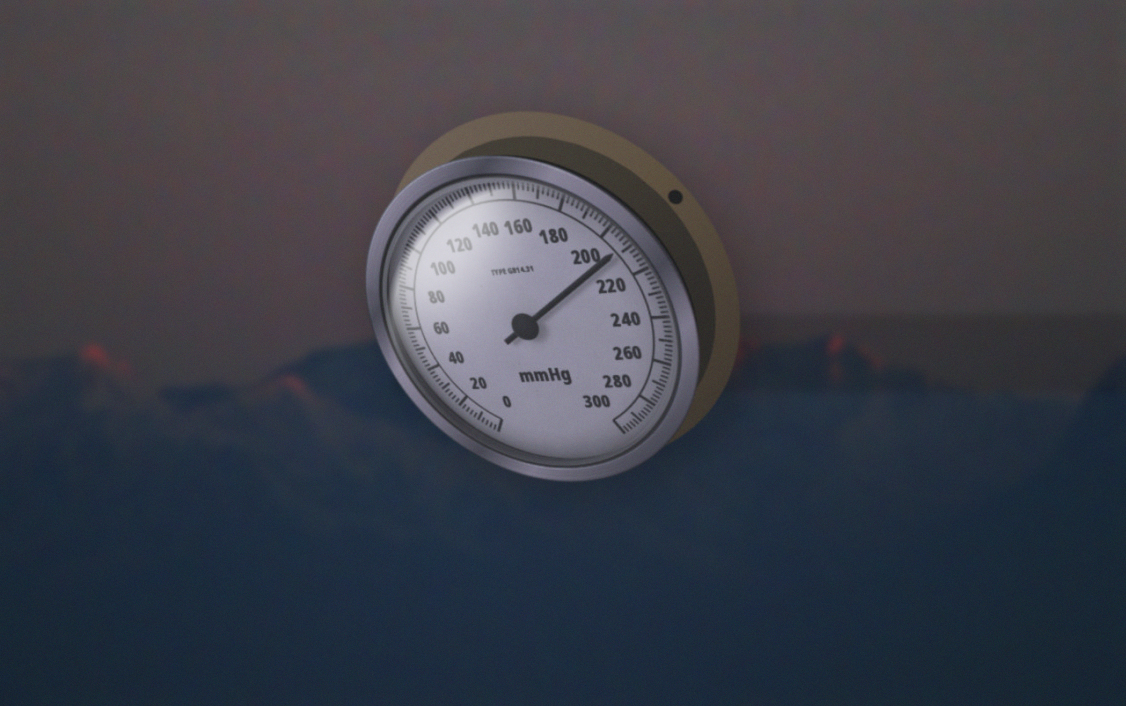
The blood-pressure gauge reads 208 mmHg
